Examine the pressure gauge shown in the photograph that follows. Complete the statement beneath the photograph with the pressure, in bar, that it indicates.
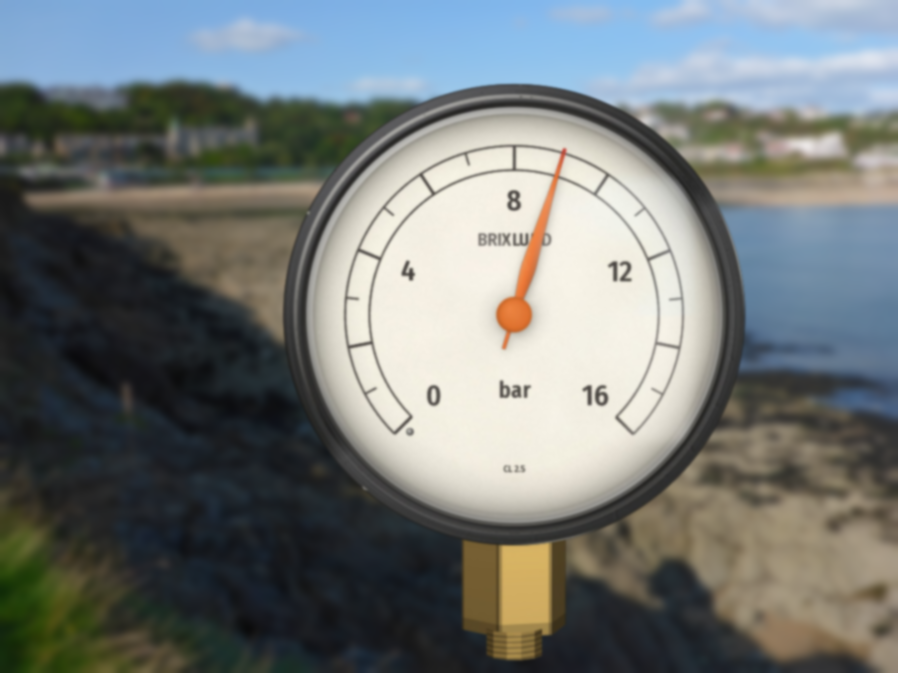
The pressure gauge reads 9 bar
